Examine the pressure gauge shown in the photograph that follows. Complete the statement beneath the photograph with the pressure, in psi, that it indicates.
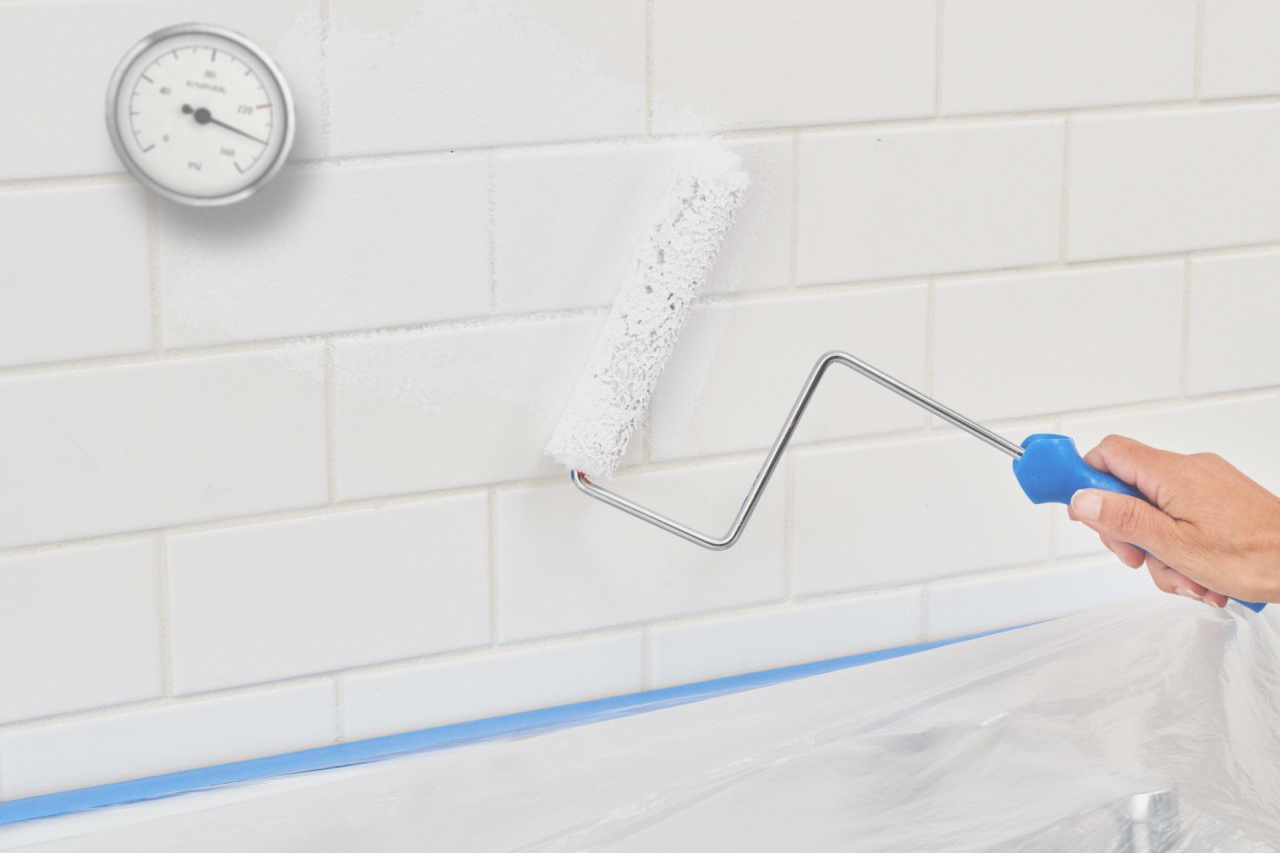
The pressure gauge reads 140 psi
